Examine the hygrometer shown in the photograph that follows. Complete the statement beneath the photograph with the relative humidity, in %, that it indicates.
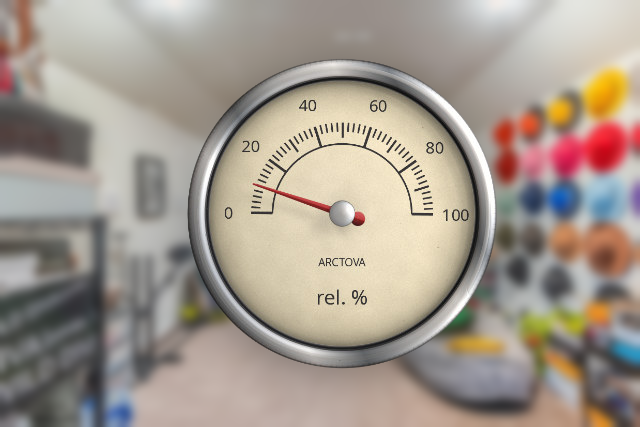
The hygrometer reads 10 %
